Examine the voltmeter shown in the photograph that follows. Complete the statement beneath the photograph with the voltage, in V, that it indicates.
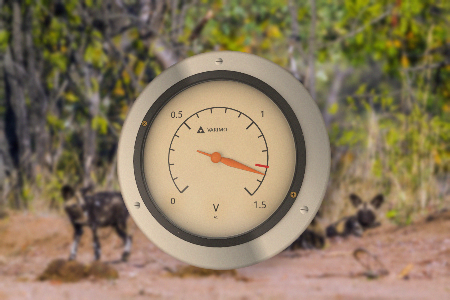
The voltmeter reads 1.35 V
